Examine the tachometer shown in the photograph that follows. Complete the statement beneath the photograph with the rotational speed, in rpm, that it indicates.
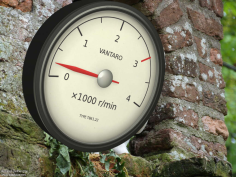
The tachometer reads 250 rpm
